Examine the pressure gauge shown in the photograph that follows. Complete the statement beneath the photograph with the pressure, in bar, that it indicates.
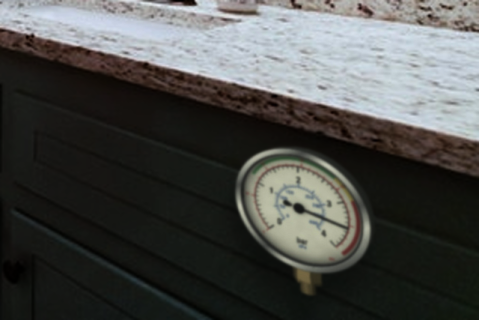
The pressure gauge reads 3.5 bar
